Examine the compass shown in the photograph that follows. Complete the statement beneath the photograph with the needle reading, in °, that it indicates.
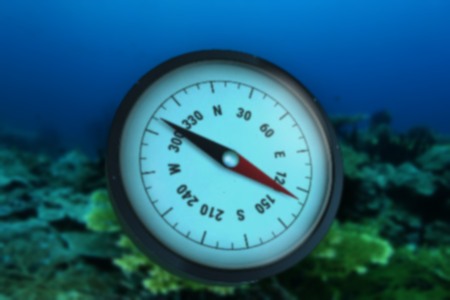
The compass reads 130 °
